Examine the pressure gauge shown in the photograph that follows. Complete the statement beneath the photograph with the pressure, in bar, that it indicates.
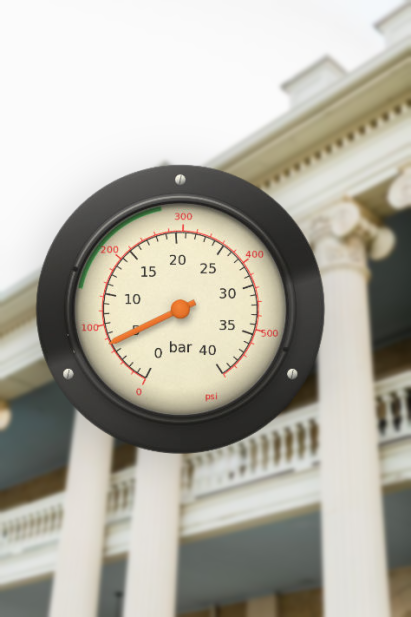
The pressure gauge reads 5 bar
